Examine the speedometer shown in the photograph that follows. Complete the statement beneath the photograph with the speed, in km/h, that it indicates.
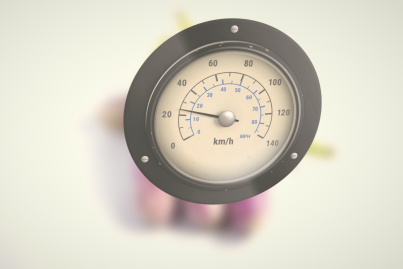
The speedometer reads 25 km/h
